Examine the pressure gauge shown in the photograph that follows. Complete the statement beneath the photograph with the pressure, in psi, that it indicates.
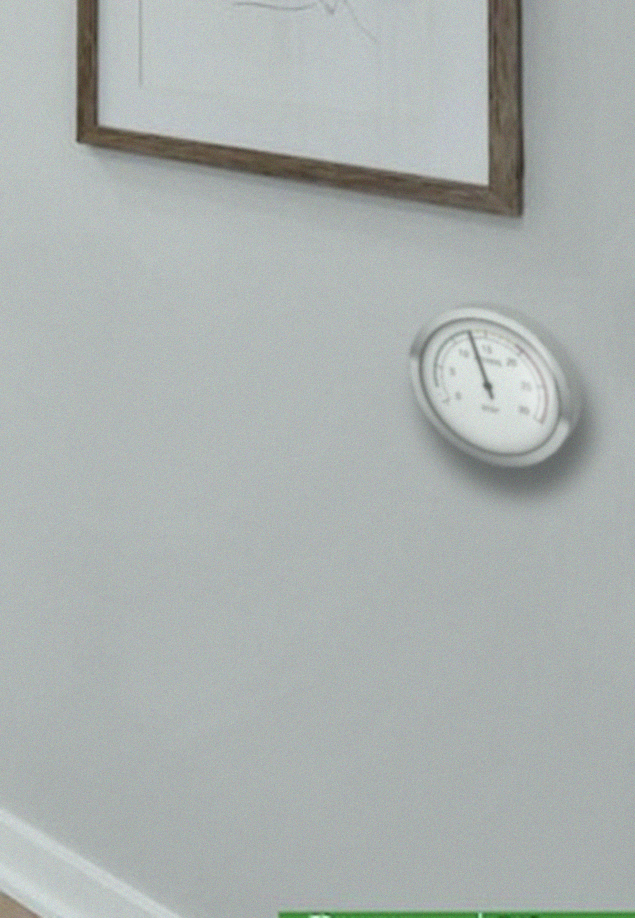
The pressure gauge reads 13 psi
